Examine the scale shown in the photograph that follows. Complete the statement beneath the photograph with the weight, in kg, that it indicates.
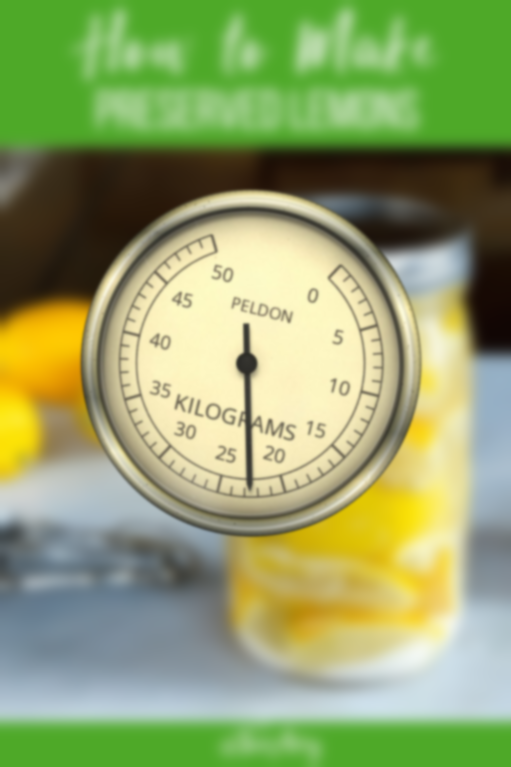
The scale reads 22.5 kg
